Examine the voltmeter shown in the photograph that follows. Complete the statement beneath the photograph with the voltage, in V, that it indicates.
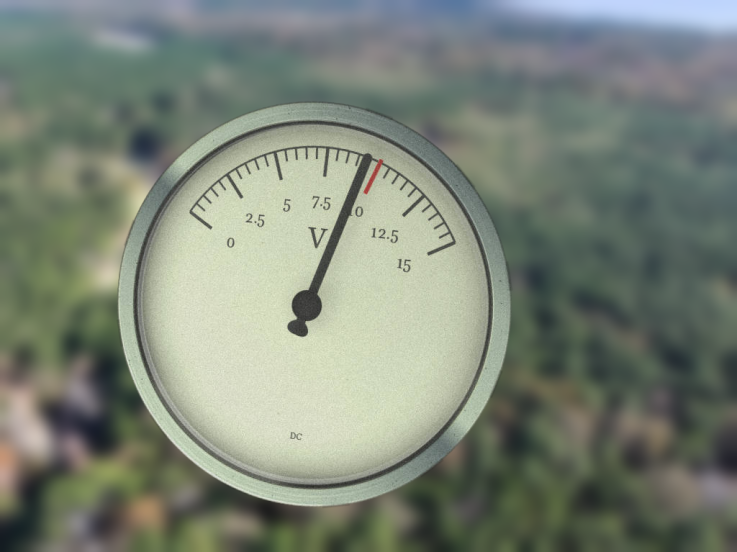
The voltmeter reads 9.5 V
